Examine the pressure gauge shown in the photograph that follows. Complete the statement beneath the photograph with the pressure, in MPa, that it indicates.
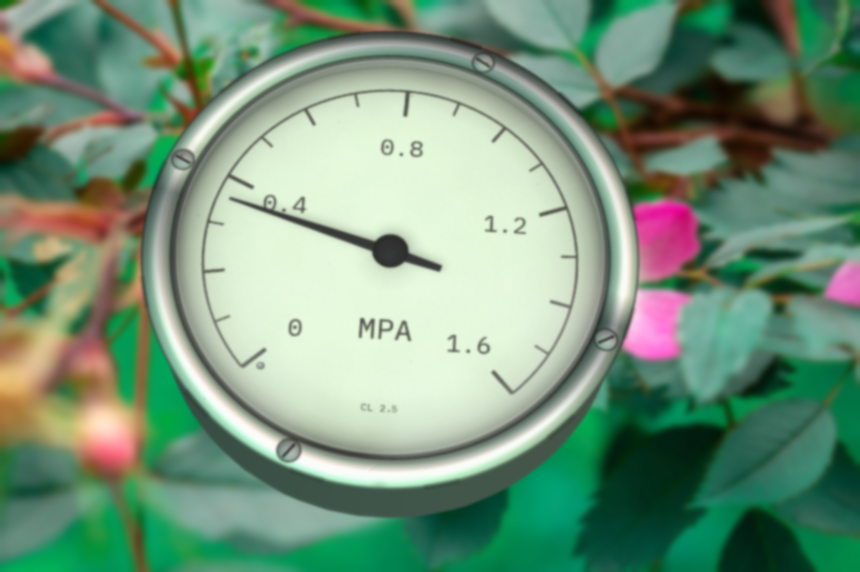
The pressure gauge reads 0.35 MPa
